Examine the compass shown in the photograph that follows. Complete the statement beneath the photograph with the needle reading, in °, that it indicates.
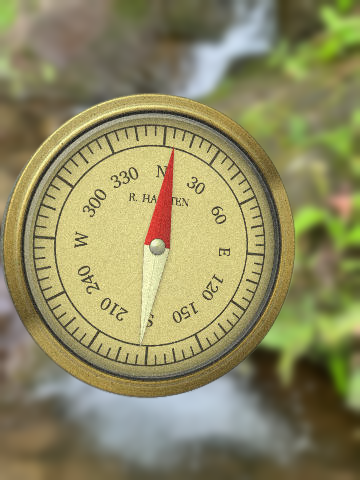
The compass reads 5 °
